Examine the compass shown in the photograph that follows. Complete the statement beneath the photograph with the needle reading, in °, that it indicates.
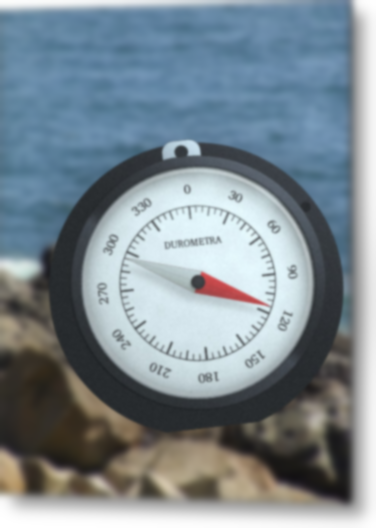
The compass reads 115 °
